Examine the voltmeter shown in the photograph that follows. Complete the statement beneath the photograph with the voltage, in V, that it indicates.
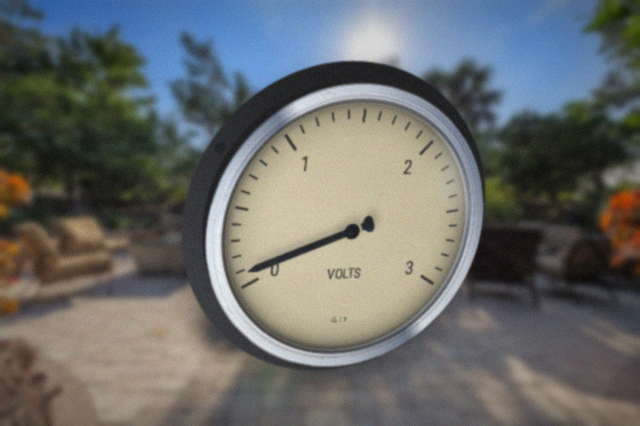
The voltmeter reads 0.1 V
